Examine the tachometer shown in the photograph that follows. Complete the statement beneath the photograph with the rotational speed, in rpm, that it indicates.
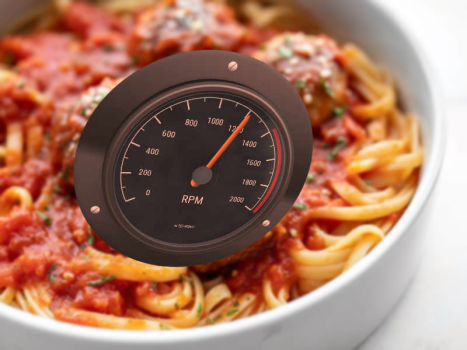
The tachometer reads 1200 rpm
